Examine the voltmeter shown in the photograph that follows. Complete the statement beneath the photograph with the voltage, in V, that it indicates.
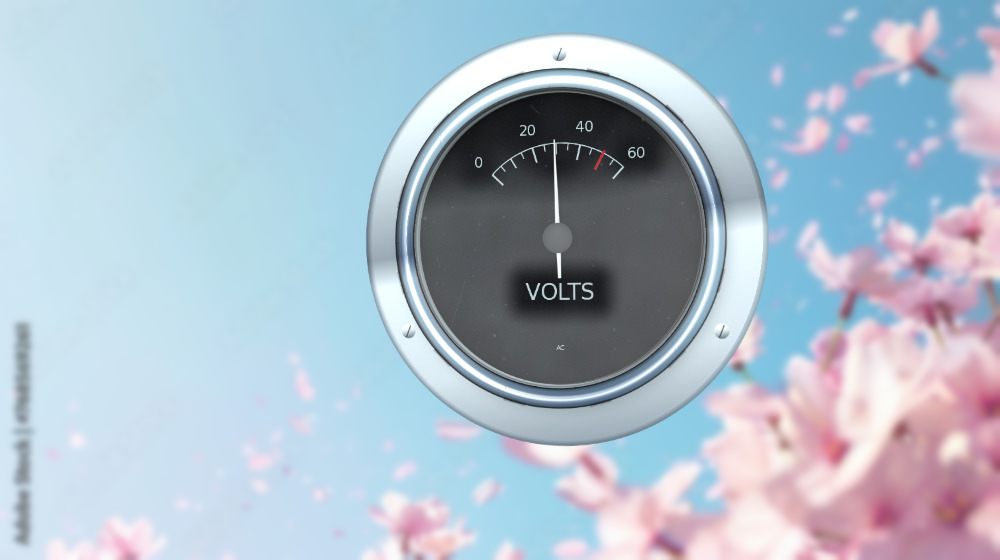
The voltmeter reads 30 V
